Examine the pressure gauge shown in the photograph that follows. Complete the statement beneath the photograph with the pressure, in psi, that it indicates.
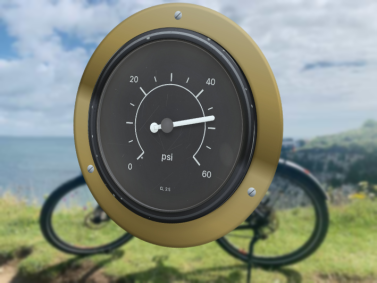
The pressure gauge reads 47.5 psi
